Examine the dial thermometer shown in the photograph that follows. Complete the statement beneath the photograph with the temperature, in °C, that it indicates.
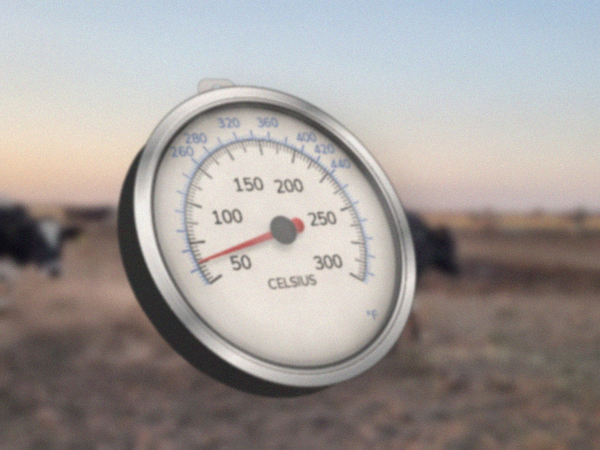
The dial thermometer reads 62.5 °C
